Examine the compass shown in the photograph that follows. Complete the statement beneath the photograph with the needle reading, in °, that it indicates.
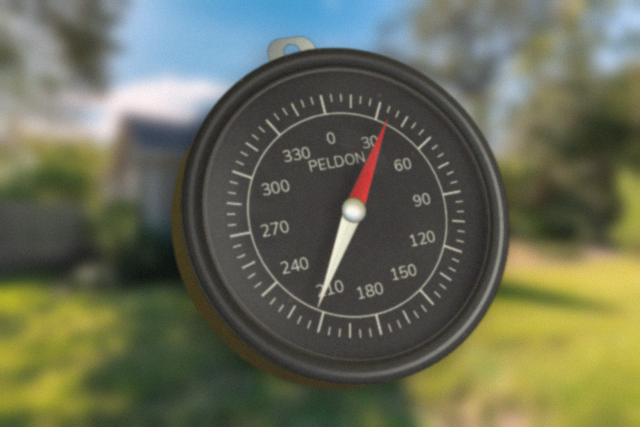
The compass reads 35 °
